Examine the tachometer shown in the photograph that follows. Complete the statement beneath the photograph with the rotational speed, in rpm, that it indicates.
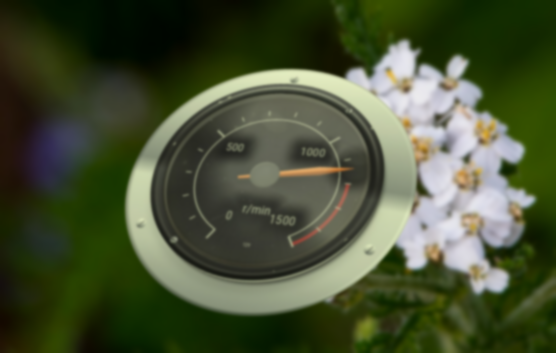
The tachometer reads 1150 rpm
